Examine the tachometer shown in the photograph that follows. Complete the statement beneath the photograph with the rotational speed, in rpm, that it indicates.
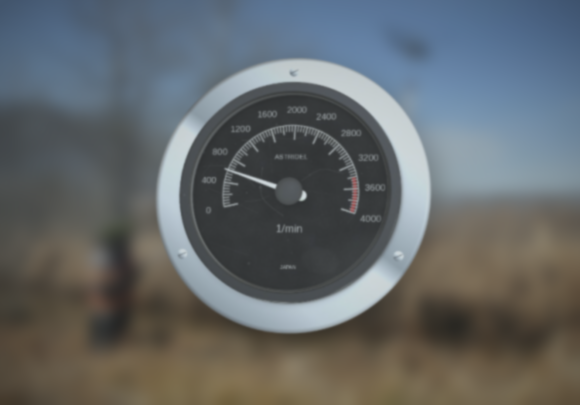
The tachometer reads 600 rpm
